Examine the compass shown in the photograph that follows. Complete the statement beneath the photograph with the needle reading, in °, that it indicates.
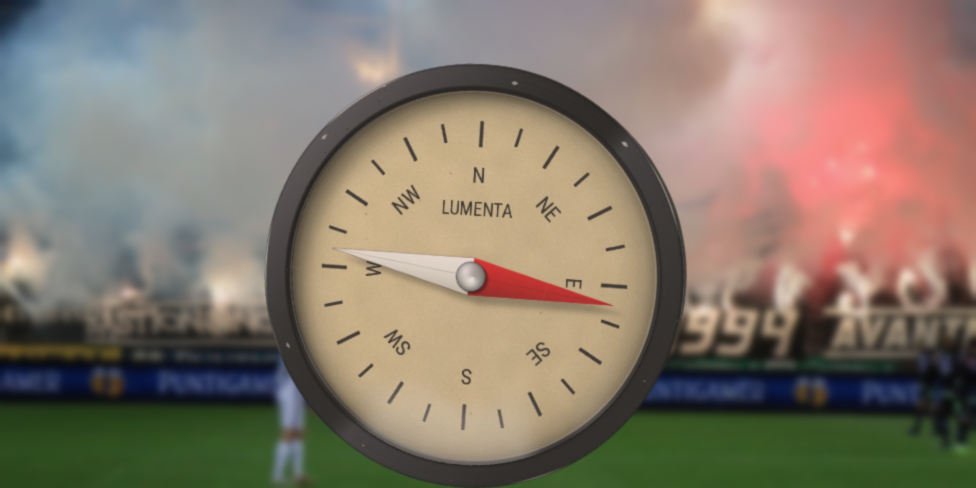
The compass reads 97.5 °
